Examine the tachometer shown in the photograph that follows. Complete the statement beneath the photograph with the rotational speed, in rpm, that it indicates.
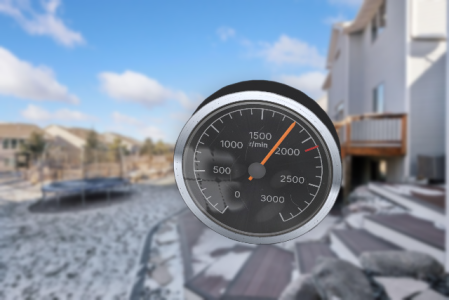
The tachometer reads 1800 rpm
